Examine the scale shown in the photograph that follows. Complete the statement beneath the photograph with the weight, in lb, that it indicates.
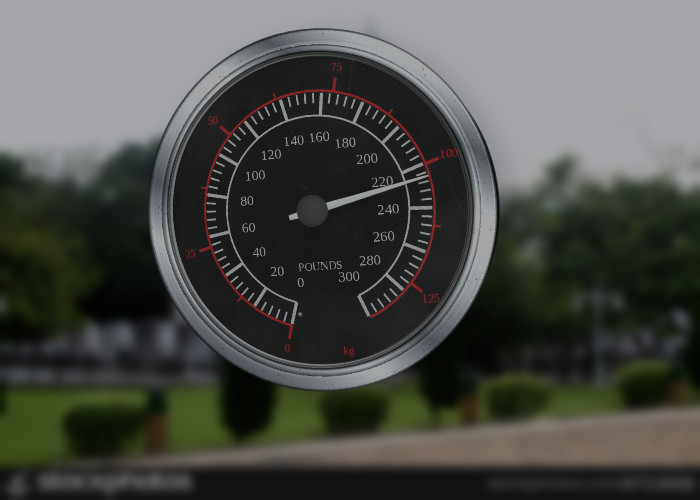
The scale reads 226 lb
